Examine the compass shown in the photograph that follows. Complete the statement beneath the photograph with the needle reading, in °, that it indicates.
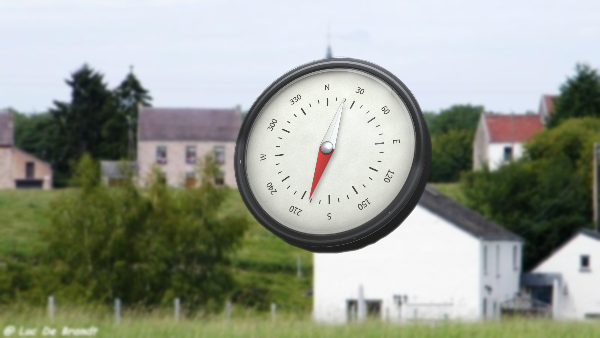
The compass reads 200 °
